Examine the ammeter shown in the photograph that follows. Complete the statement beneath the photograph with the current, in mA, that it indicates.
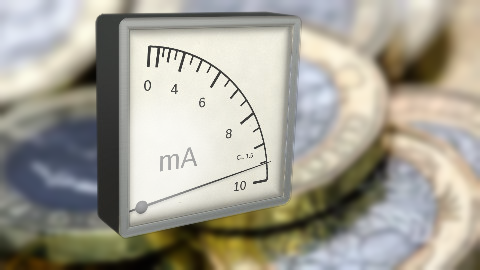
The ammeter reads 9.5 mA
